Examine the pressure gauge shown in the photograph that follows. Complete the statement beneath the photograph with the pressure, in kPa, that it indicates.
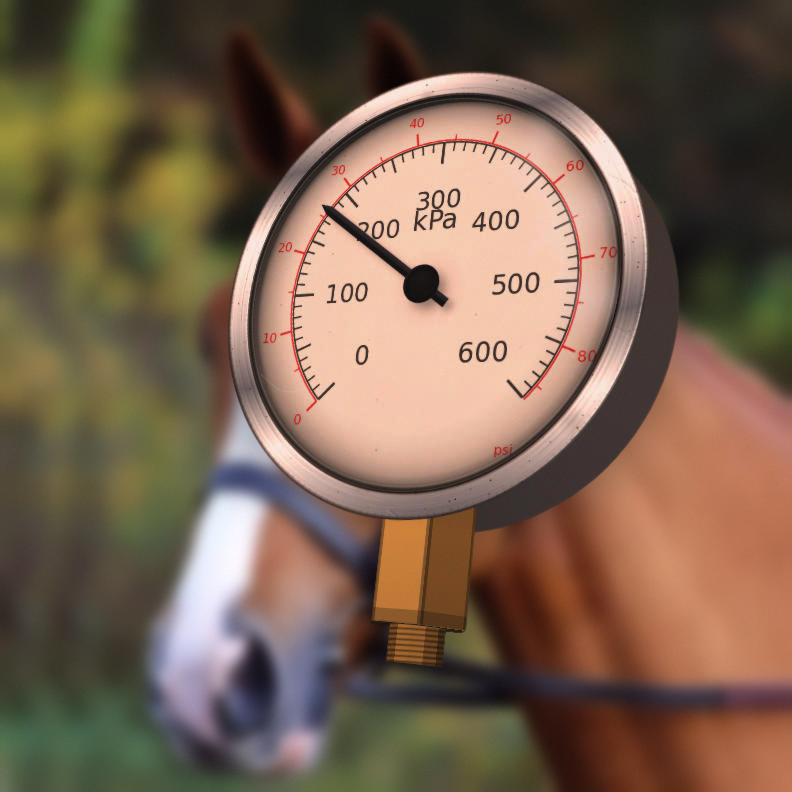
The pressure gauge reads 180 kPa
